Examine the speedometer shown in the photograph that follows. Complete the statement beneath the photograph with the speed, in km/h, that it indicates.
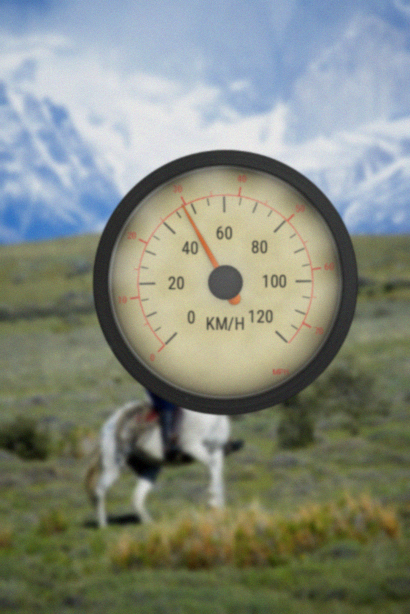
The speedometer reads 47.5 km/h
